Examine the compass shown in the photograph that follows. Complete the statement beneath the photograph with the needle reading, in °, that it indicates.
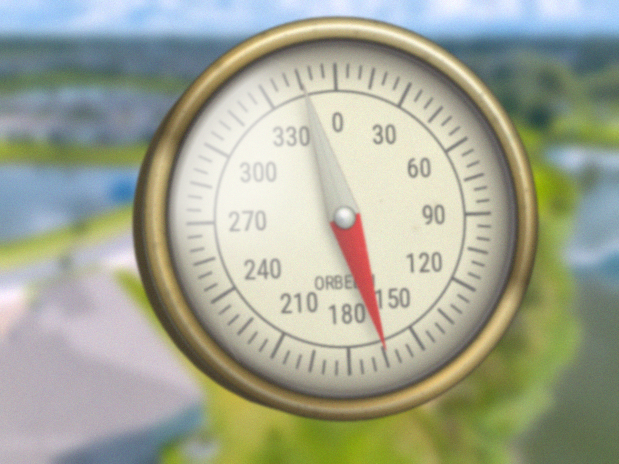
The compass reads 165 °
